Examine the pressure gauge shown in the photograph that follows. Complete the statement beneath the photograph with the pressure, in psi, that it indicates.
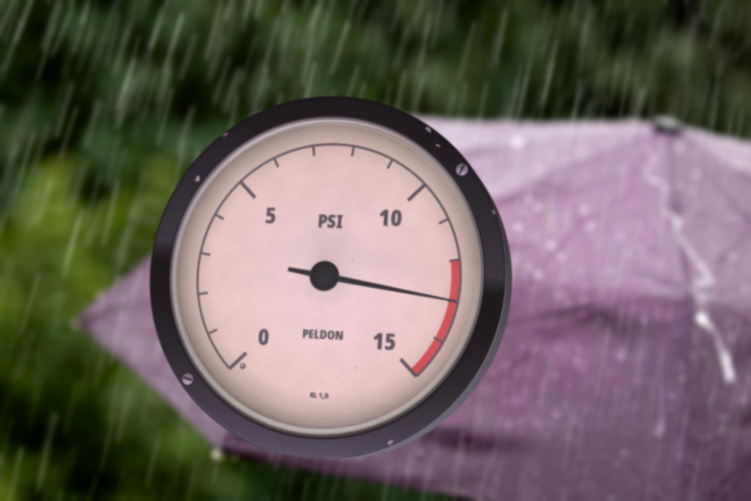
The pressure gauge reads 13 psi
